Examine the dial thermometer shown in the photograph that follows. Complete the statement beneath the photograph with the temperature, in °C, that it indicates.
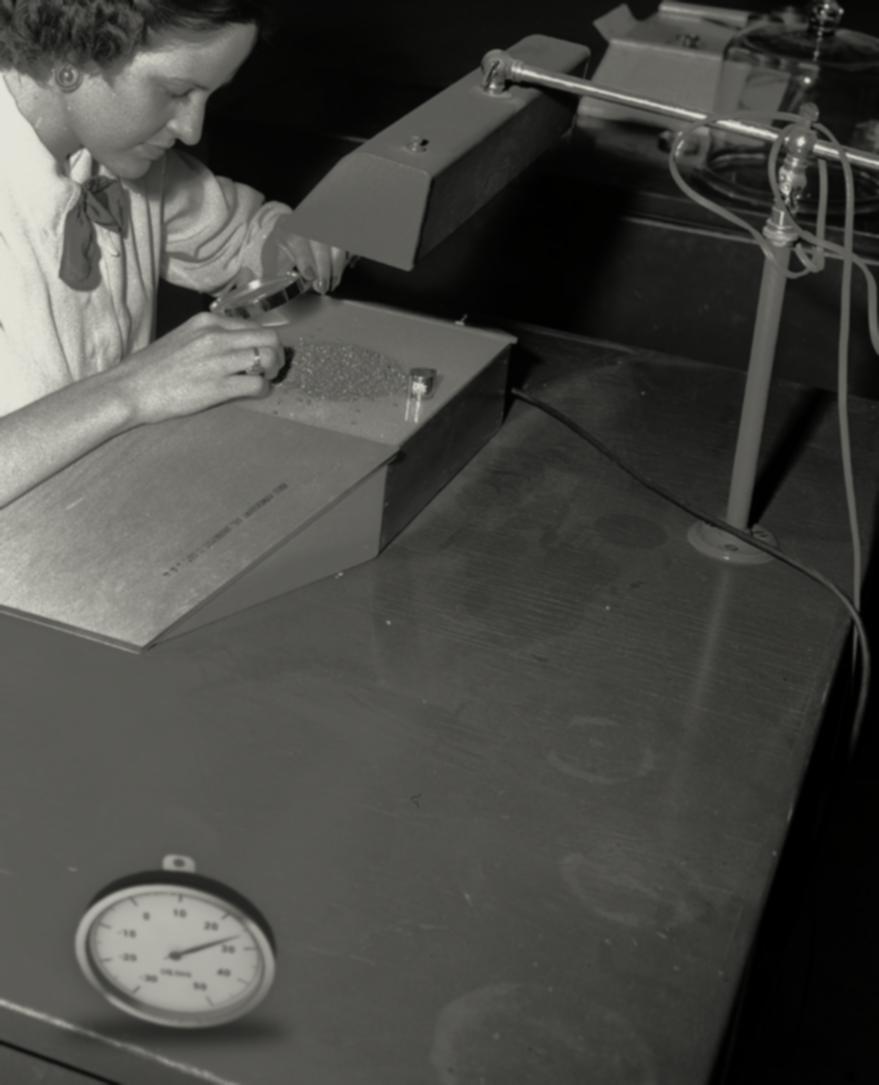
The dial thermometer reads 25 °C
